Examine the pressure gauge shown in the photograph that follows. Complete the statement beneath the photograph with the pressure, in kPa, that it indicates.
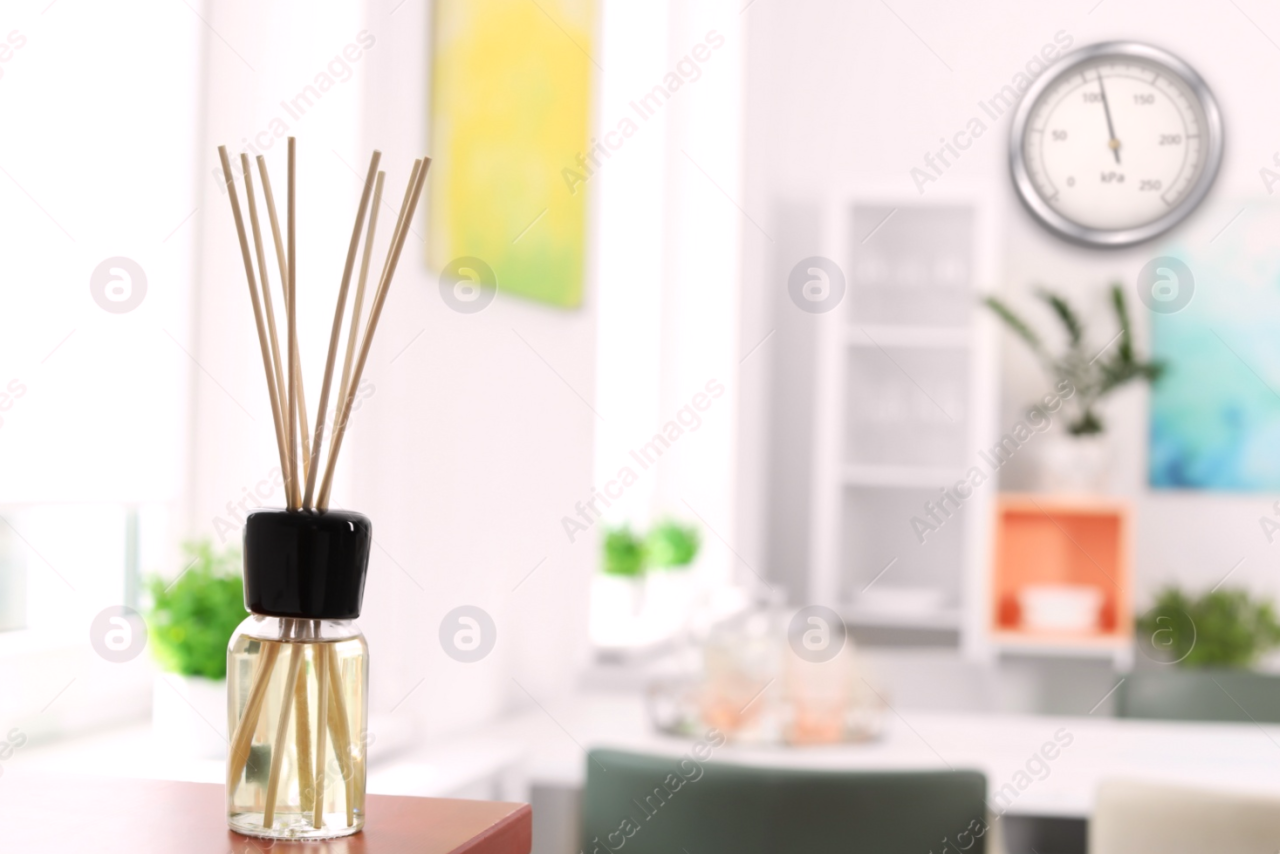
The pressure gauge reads 110 kPa
